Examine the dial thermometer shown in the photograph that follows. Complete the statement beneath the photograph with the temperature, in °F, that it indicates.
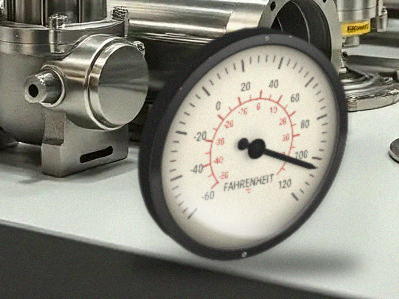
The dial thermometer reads 104 °F
